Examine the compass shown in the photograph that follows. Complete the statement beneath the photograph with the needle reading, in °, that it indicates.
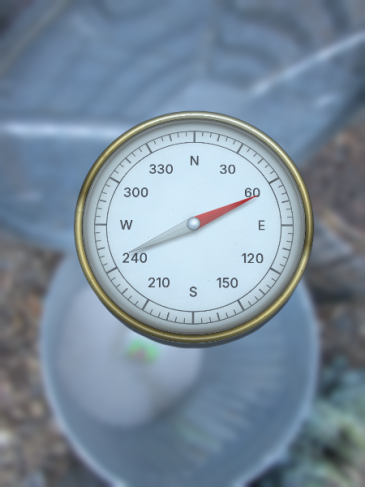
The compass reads 65 °
